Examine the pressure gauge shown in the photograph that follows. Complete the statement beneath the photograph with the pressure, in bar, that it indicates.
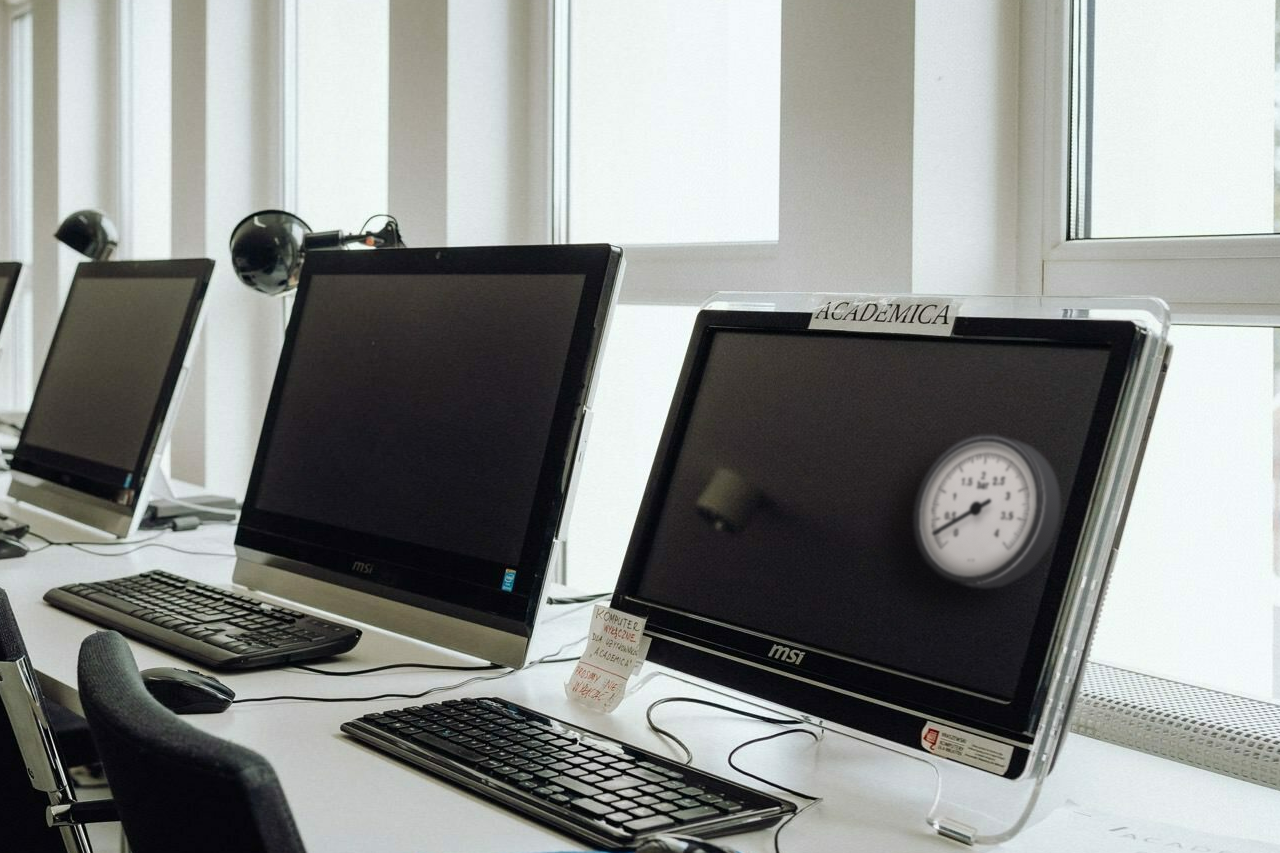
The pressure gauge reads 0.25 bar
